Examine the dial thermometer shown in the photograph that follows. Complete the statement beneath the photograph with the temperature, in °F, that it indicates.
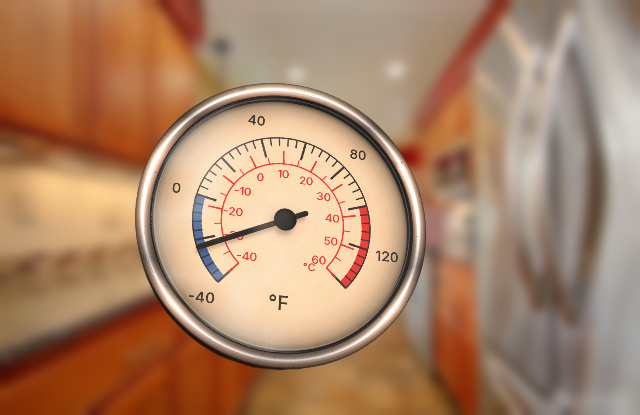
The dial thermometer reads -24 °F
